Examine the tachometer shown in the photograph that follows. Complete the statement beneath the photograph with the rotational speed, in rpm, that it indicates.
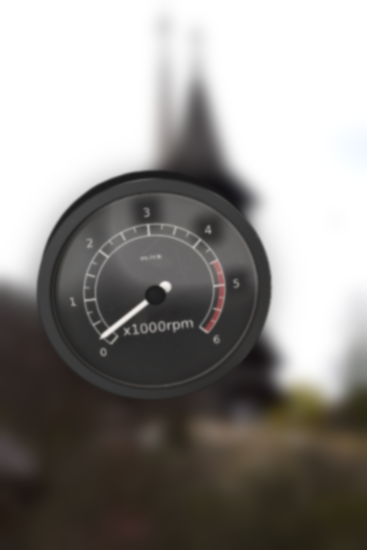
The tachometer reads 250 rpm
